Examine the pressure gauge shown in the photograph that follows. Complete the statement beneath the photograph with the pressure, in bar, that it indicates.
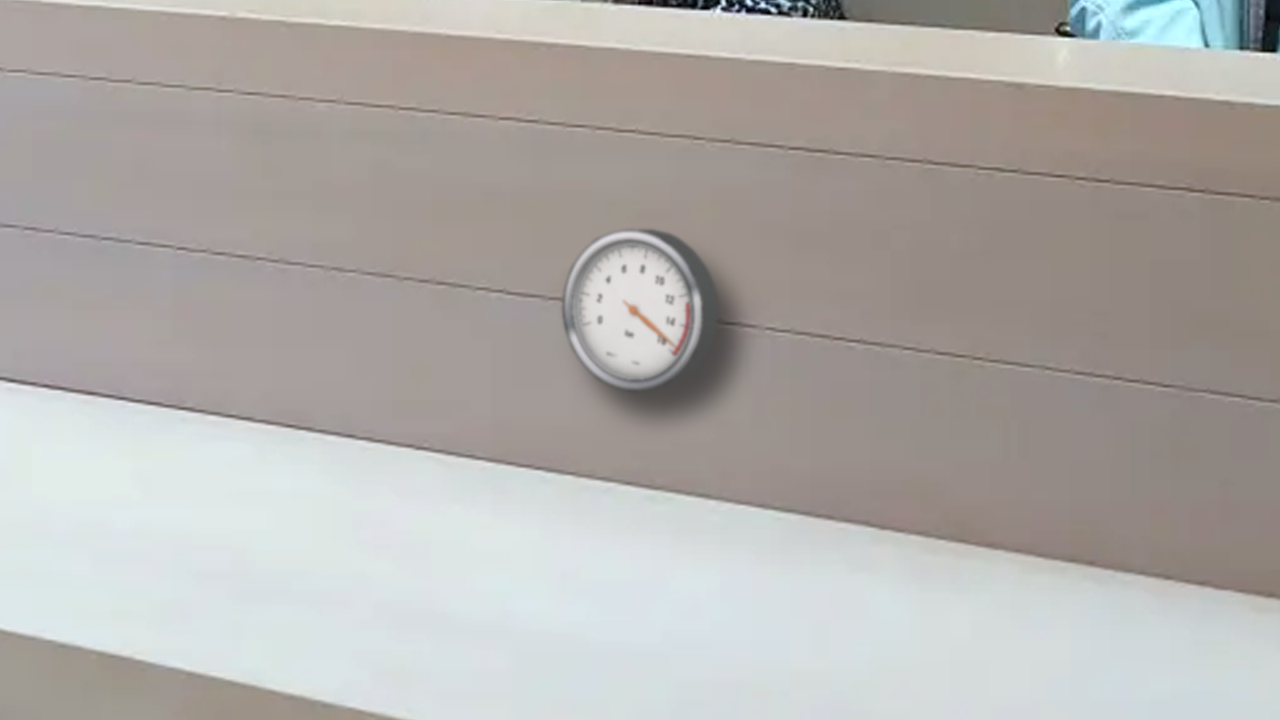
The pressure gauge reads 15.5 bar
